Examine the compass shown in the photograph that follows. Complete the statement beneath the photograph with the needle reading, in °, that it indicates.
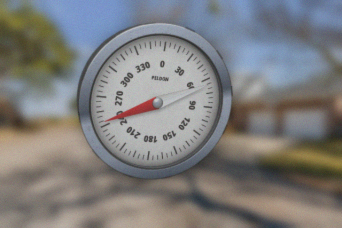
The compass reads 245 °
